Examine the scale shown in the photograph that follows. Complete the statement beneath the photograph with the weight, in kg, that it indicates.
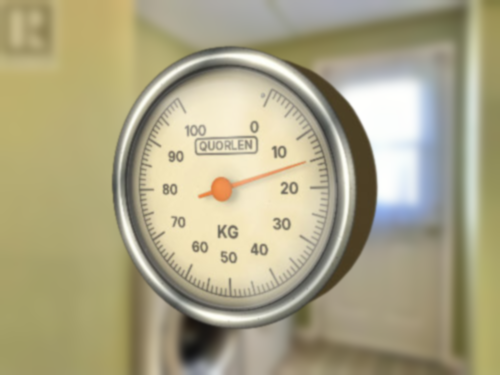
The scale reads 15 kg
